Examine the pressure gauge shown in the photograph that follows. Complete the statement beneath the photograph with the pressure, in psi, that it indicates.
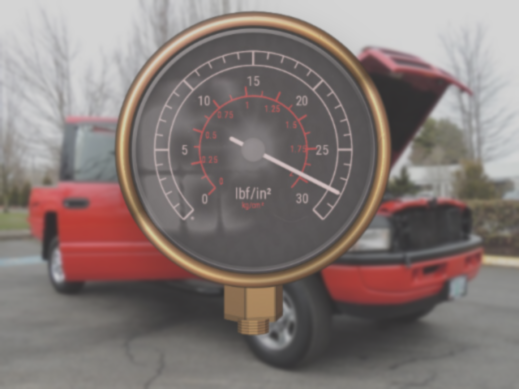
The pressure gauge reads 28 psi
